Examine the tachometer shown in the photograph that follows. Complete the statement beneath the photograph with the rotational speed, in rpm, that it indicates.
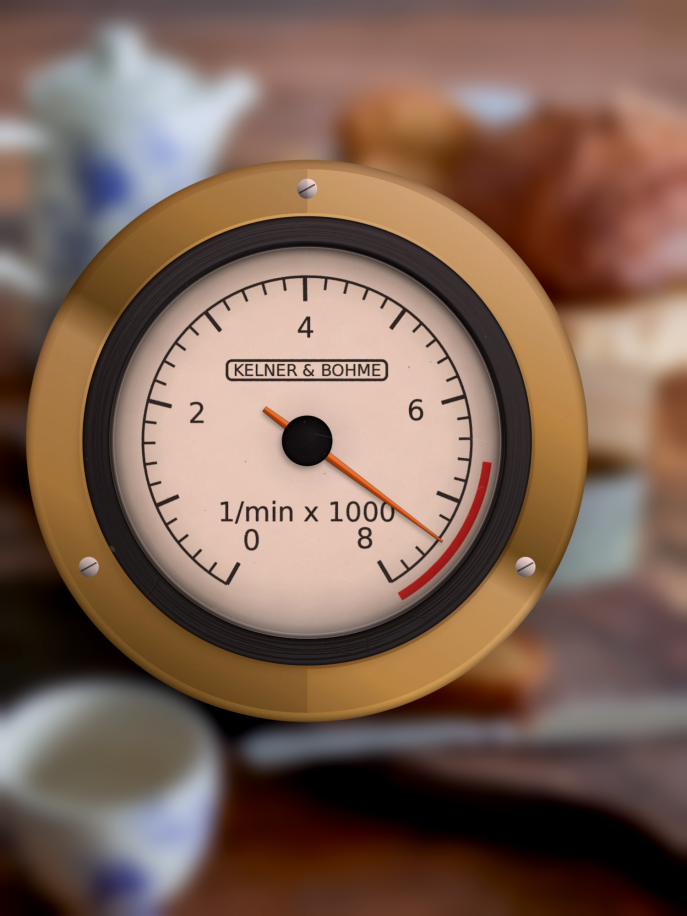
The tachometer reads 7400 rpm
